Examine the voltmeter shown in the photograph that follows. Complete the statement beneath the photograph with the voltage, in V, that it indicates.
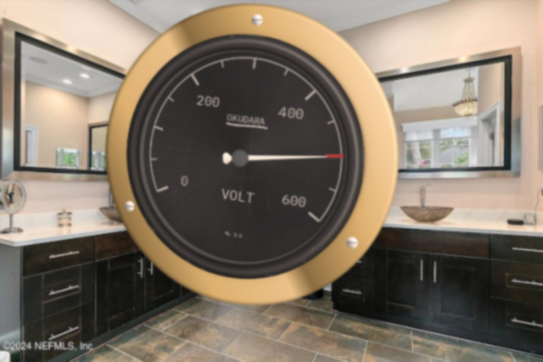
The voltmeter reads 500 V
